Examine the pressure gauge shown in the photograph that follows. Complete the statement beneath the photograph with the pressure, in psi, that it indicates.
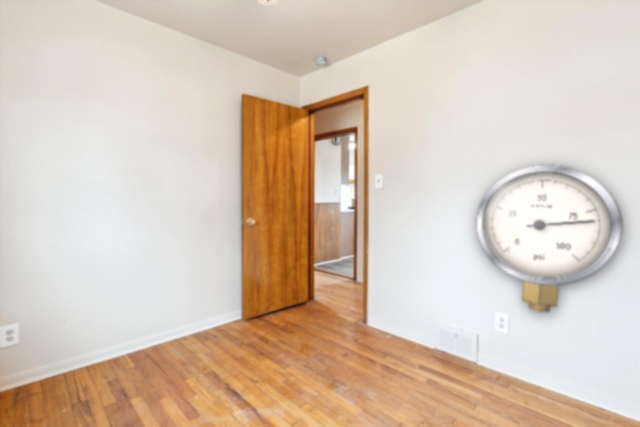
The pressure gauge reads 80 psi
